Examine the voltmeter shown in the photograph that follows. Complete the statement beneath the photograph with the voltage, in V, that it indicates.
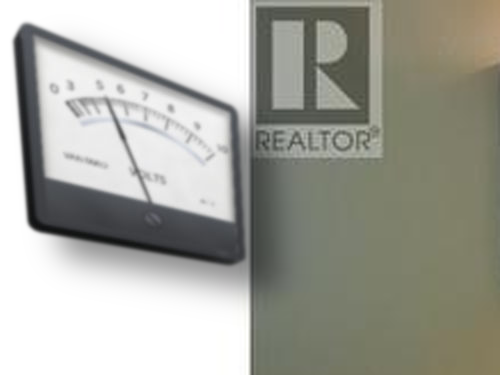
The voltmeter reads 5 V
